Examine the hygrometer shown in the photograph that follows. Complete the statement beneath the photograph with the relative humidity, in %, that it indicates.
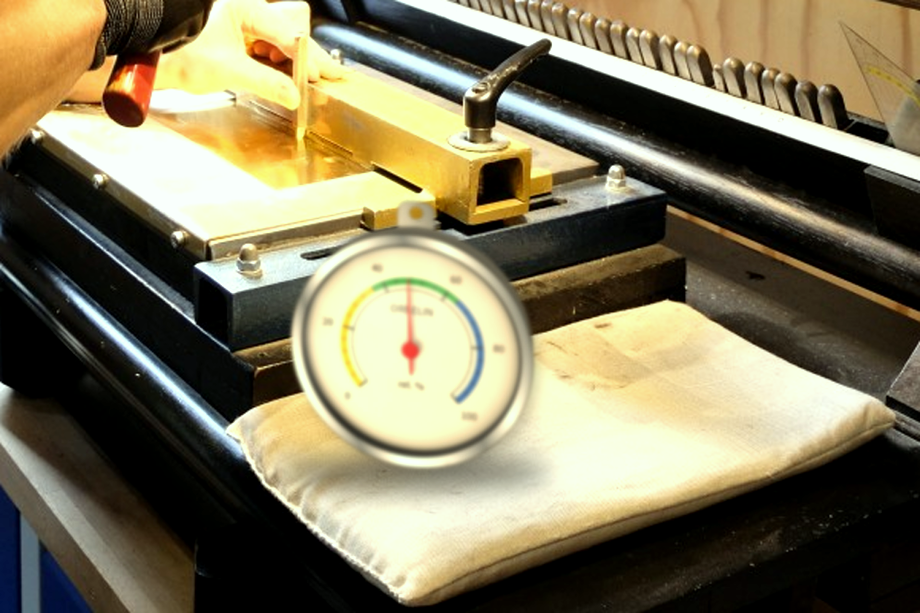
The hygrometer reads 48 %
